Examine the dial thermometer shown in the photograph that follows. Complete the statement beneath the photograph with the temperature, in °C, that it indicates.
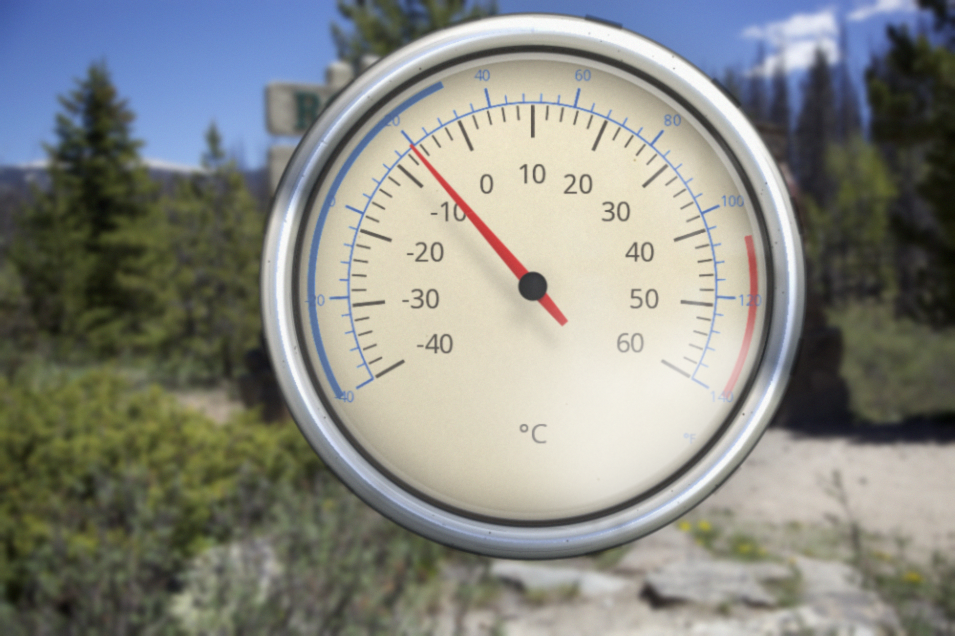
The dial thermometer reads -7 °C
